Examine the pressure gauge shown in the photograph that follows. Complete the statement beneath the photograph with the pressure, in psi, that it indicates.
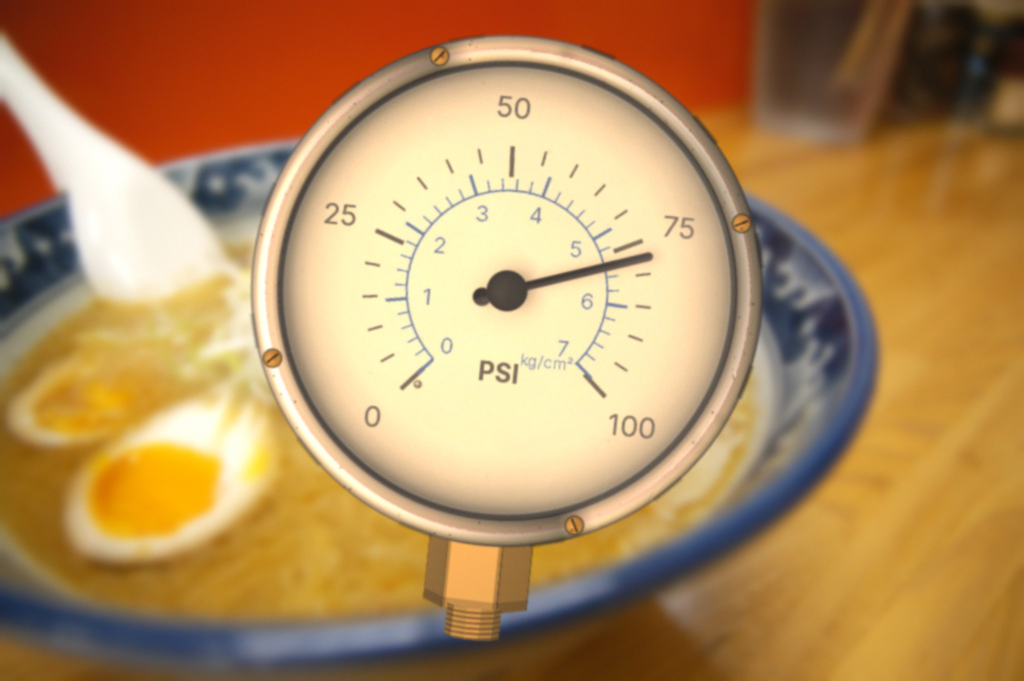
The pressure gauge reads 77.5 psi
